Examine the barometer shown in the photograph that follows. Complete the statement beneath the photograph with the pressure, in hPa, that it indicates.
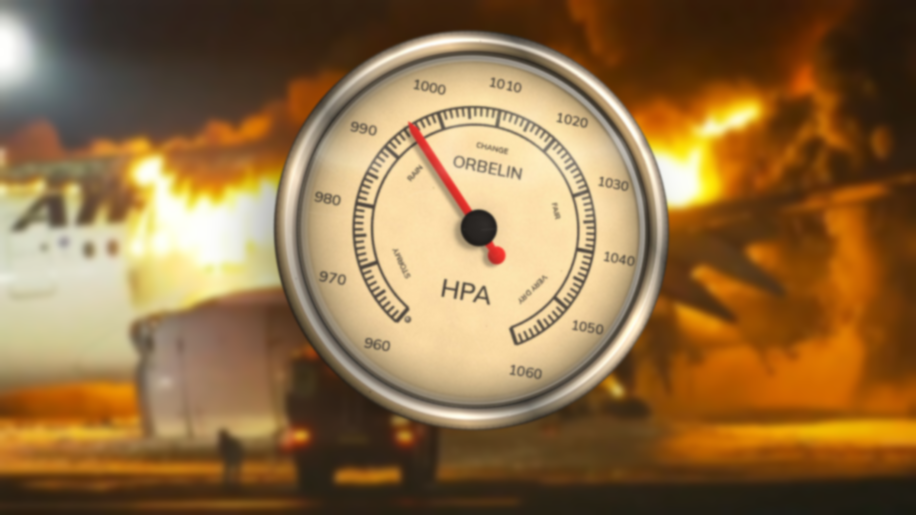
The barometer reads 995 hPa
